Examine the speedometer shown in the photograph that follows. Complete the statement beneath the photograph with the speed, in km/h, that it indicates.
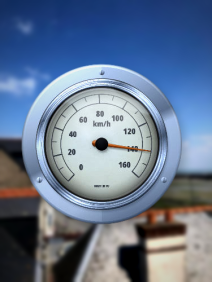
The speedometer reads 140 km/h
